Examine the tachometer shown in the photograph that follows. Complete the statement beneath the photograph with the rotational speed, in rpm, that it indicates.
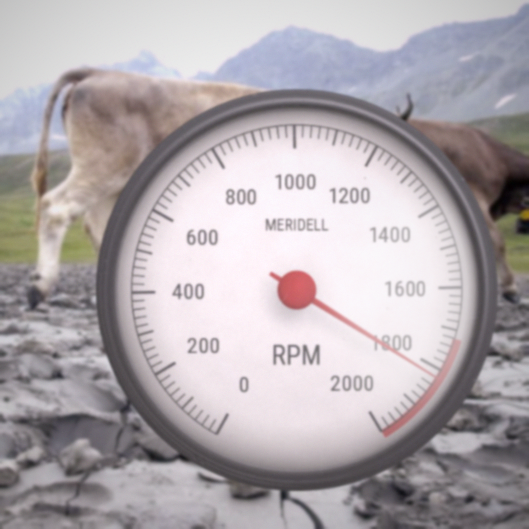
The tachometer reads 1820 rpm
